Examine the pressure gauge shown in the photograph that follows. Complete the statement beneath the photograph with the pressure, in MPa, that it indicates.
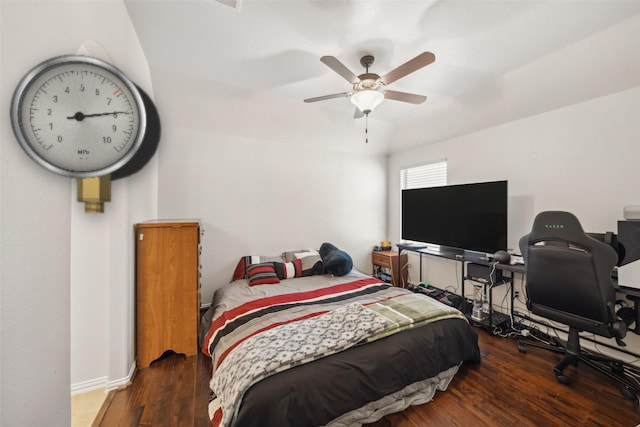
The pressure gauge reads 8 MPa
